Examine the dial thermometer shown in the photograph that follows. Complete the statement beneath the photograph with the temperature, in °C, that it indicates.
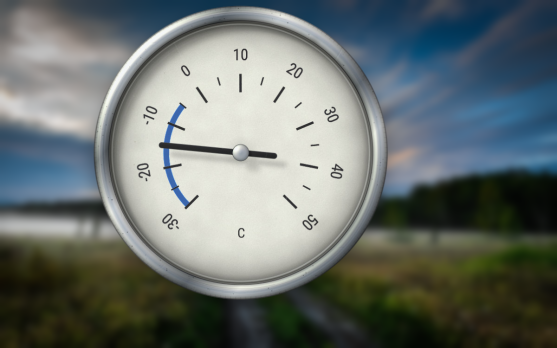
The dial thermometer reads -15 °C
